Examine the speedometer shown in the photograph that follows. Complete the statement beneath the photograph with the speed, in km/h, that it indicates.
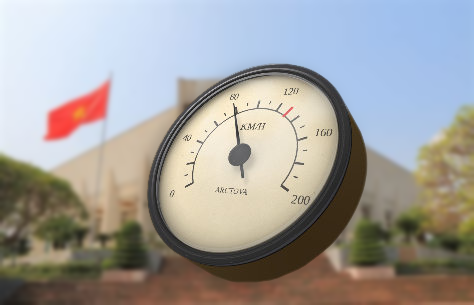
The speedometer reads 80 km/h
